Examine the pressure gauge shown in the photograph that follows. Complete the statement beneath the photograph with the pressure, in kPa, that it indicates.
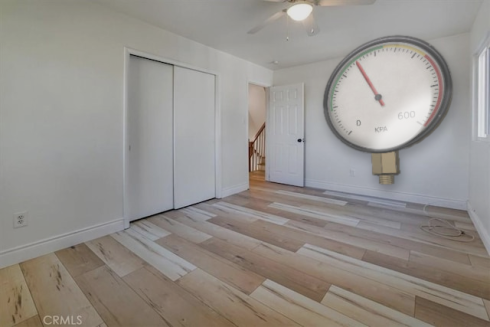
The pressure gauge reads 250 kPa
